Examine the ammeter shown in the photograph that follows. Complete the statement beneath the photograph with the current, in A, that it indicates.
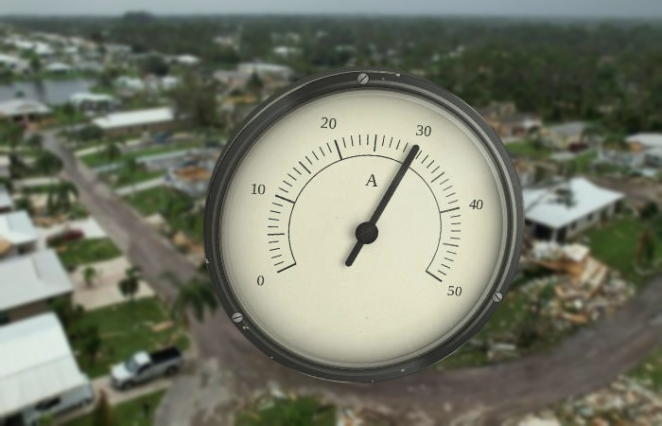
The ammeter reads 30 A
